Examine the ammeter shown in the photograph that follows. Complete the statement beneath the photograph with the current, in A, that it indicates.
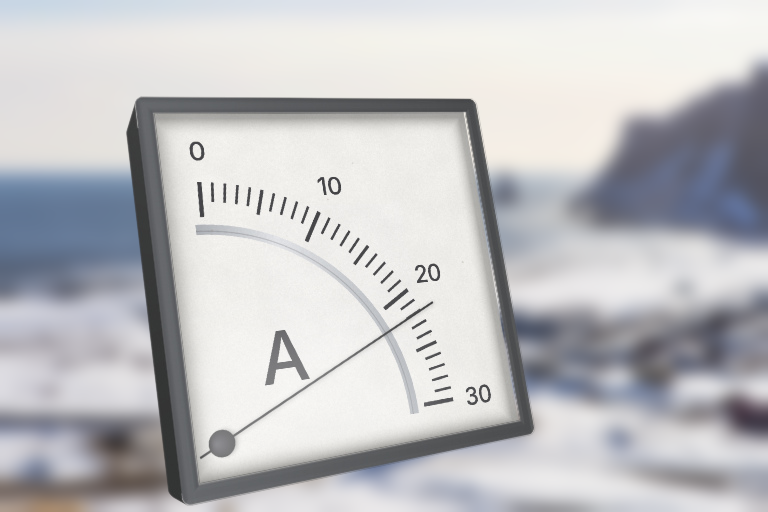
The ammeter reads 22 A
